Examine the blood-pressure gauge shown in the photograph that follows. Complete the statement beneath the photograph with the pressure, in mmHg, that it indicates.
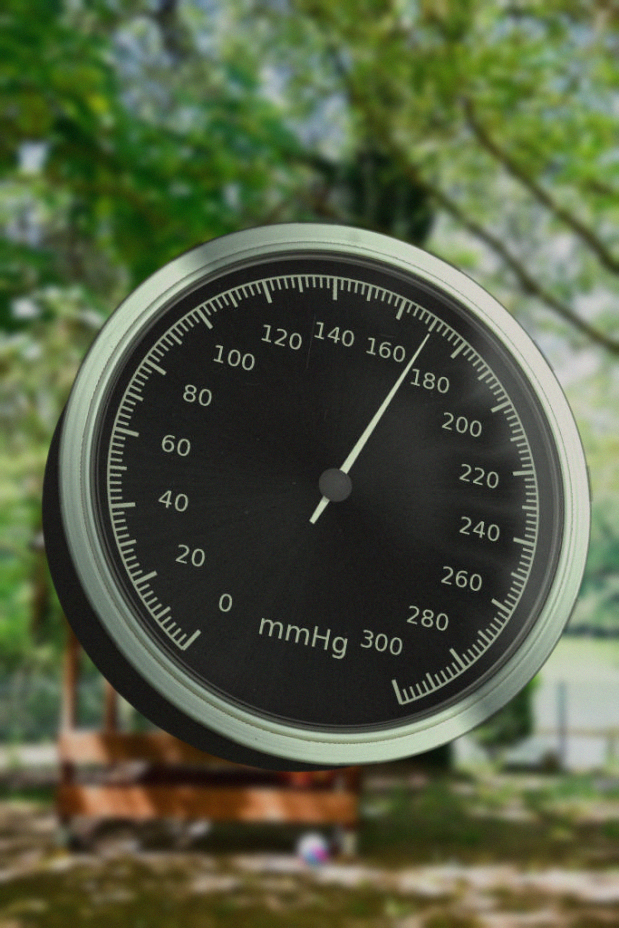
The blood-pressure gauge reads 170 mmHg
